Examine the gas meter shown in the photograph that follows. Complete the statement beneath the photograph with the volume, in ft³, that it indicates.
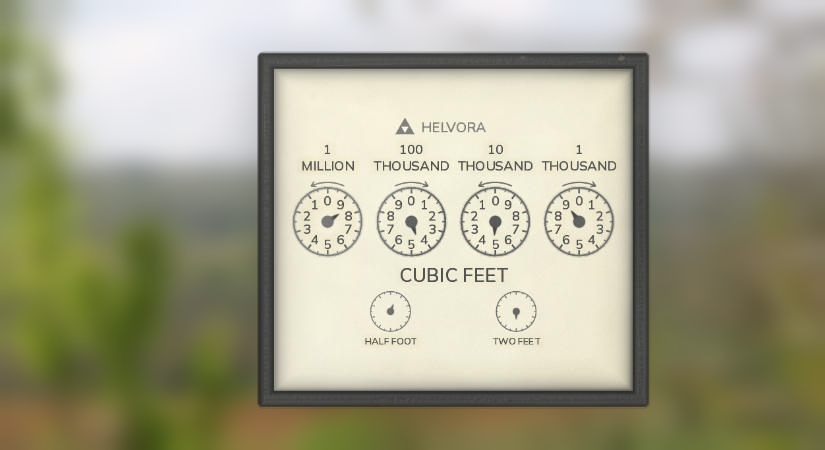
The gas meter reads 844900 ft³
